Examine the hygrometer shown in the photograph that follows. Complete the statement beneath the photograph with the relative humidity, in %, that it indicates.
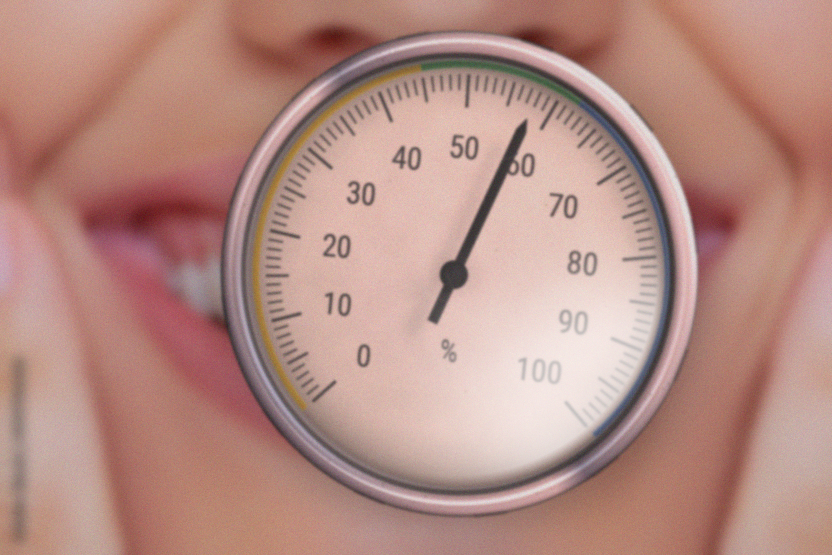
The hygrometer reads 58 %
